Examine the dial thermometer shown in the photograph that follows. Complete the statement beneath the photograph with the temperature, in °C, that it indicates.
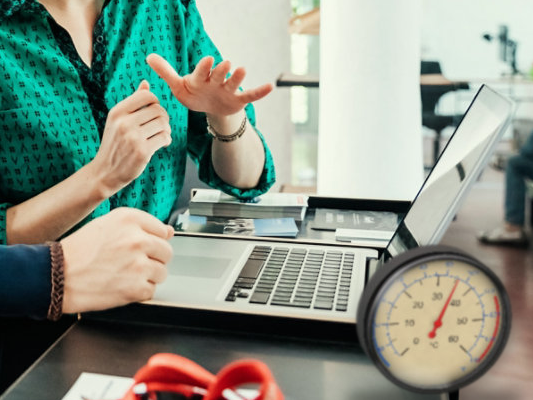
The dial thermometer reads 35 °C
